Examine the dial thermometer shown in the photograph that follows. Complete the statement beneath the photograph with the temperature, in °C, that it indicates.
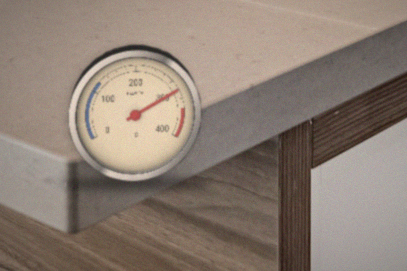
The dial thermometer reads 300 °C
